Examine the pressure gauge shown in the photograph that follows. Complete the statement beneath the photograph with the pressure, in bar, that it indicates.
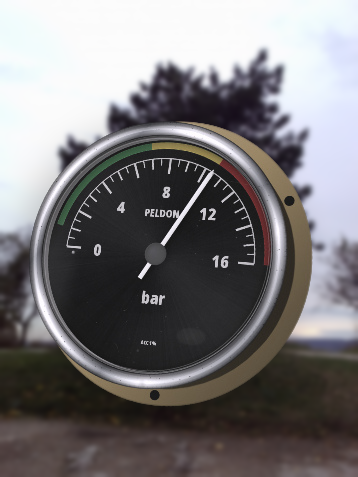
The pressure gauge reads 10.5 bar
